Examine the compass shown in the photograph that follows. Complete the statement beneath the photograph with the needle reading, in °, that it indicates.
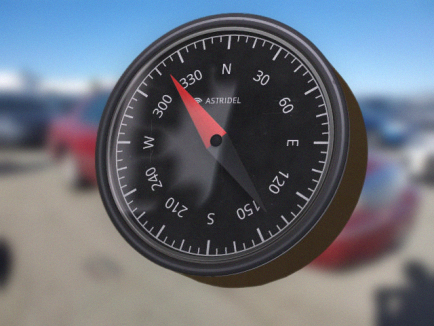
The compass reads 320 °
